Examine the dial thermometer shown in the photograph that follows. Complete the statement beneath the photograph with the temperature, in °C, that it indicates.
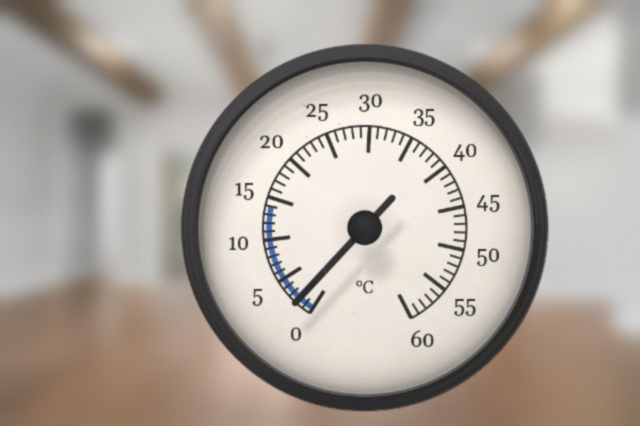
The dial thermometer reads 2 °C
